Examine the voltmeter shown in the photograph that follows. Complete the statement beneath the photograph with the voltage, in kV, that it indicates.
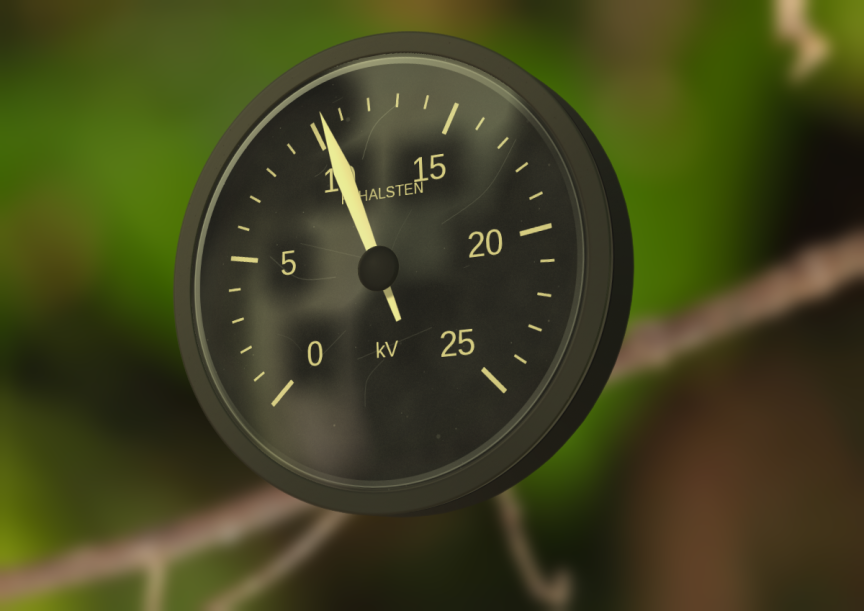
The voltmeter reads 10.5 kV
